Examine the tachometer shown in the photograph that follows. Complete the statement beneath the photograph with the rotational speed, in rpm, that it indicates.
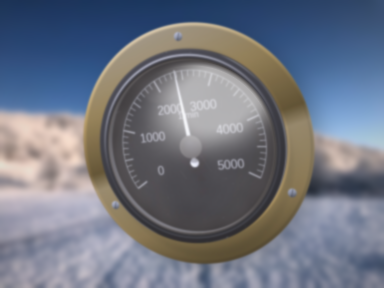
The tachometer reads 2400 rpm
